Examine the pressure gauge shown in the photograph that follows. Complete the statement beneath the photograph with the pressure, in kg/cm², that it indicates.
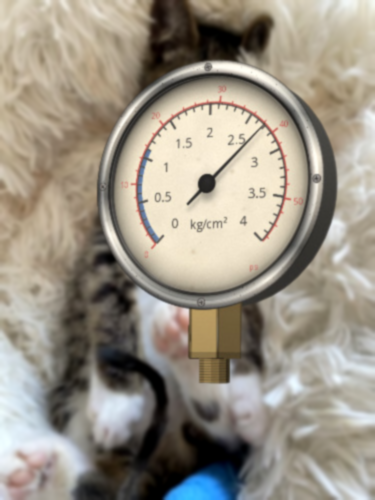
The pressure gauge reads 2.7 kg/cm²
